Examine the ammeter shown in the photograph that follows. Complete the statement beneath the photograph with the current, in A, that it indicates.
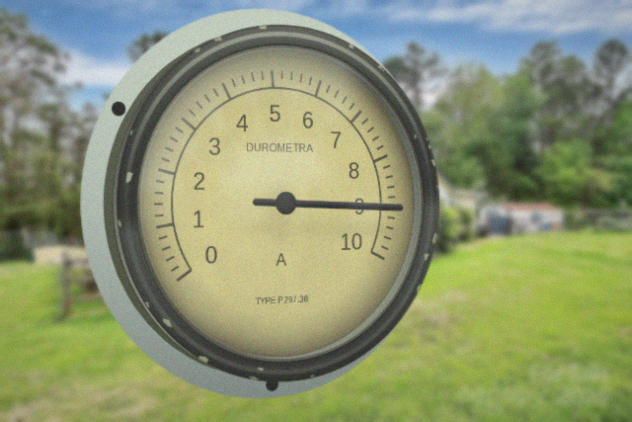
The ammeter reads 9 A
